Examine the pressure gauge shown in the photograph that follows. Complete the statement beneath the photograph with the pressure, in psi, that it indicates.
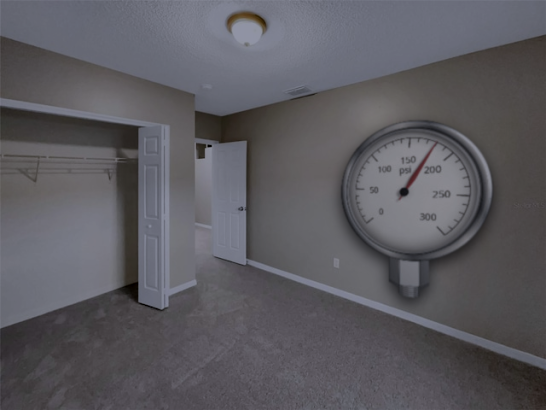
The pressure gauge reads 180 psi
